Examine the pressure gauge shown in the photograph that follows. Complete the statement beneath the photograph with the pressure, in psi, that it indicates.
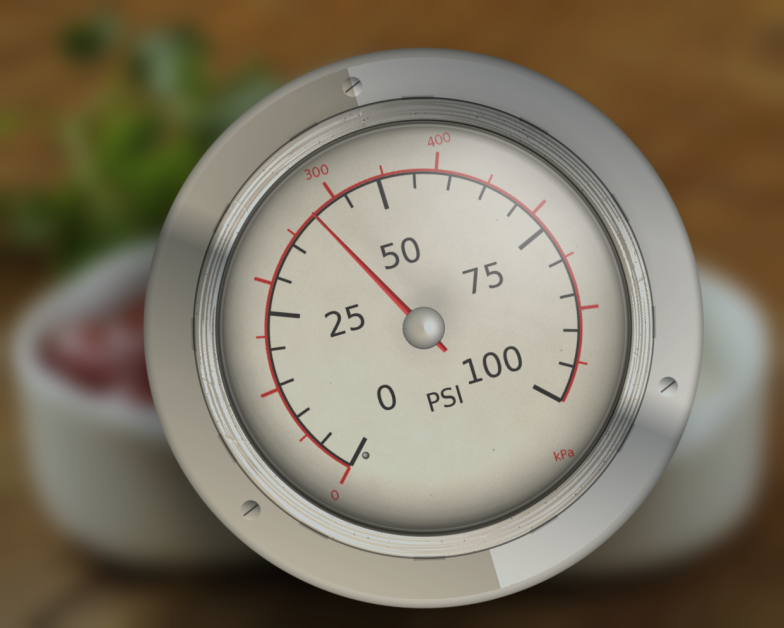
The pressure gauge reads 40 psi
